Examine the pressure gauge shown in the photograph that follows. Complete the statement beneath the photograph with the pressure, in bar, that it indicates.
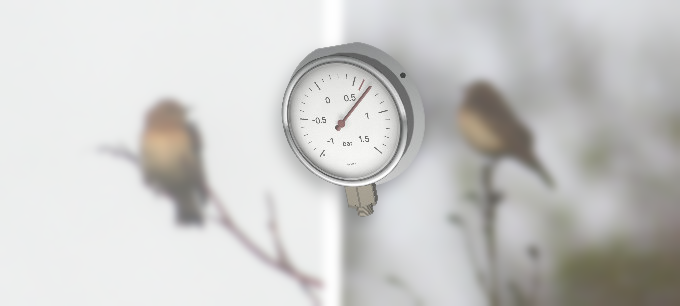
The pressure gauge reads 0.7 bar
